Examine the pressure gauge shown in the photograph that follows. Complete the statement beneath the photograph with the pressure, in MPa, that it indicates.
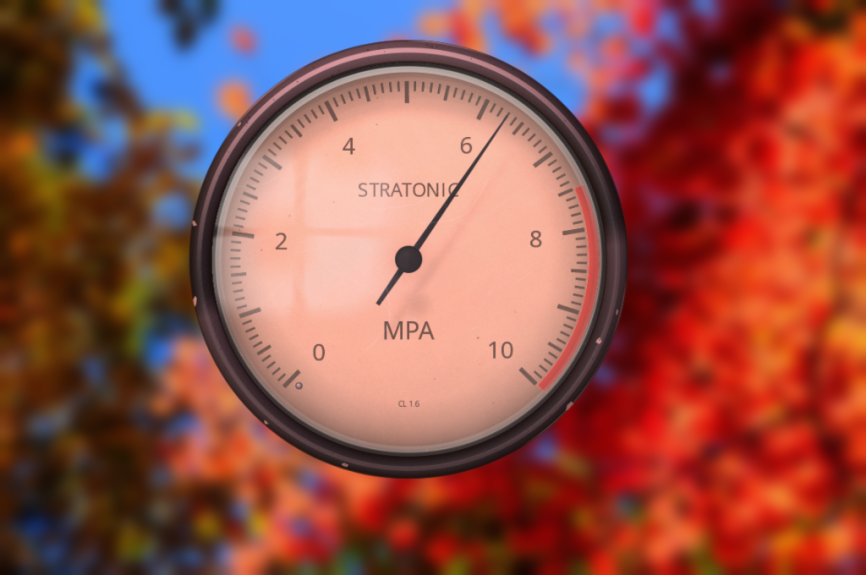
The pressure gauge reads 6.3 MPa
